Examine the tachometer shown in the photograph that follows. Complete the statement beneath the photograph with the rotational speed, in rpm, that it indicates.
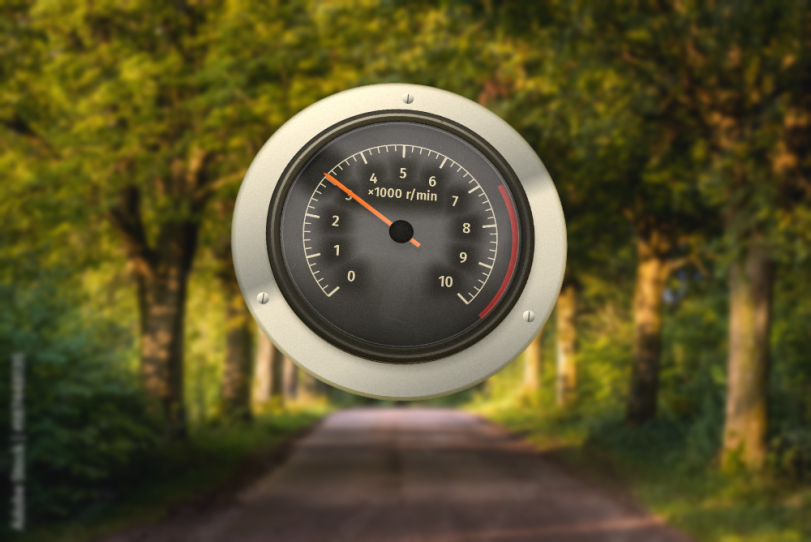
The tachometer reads 3000 rpm
